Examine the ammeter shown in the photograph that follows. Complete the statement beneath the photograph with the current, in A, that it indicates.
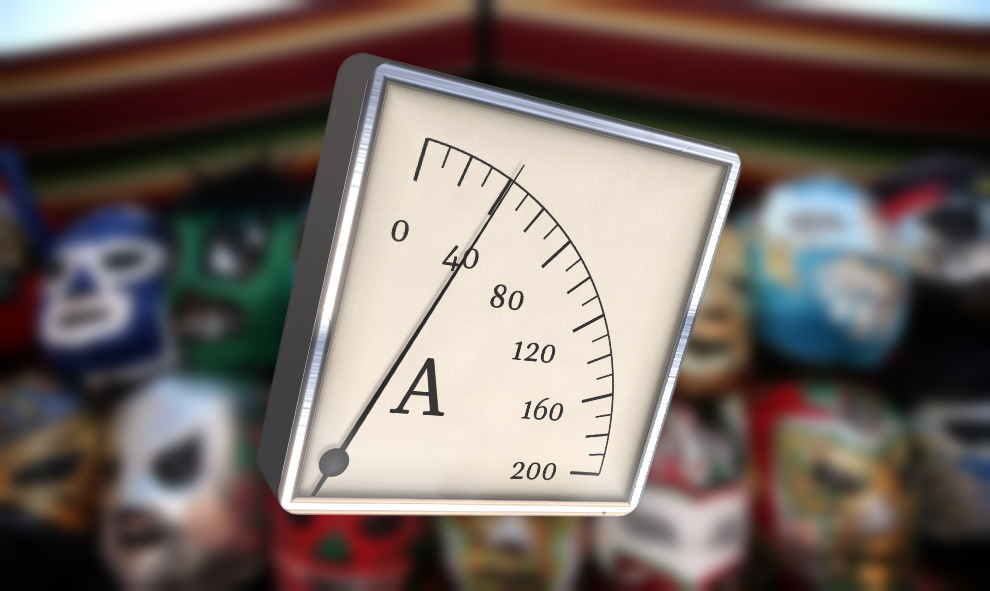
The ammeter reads 40 A
